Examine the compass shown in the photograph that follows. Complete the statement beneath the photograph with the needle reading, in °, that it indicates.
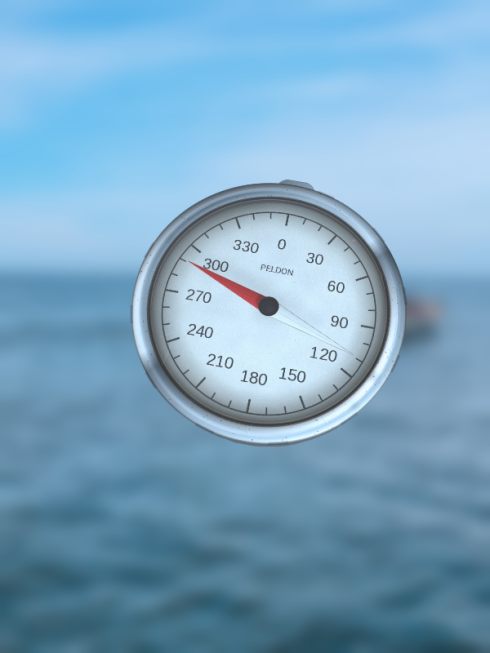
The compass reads 290 °
